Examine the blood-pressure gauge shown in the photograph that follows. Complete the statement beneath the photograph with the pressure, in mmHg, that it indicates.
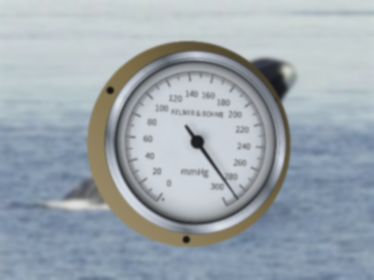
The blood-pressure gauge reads 290 mmHg
